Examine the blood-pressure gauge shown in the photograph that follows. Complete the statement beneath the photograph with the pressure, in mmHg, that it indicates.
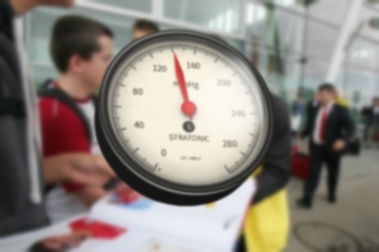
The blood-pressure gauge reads 140 mmHg
